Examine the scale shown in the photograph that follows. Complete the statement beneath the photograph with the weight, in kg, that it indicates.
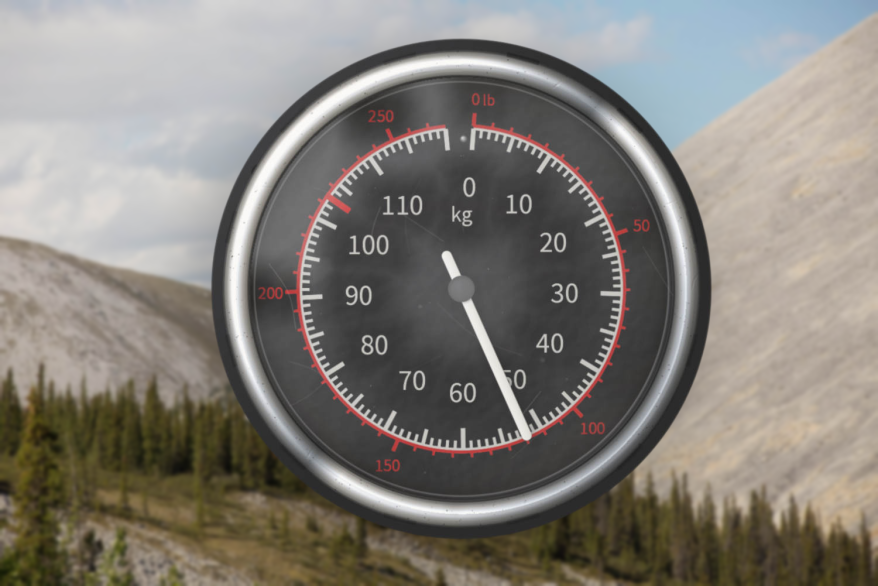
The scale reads 52 kg
